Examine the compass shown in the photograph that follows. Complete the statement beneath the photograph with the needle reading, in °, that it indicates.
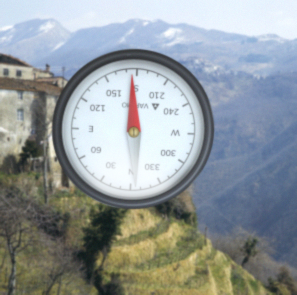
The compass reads 175 °
